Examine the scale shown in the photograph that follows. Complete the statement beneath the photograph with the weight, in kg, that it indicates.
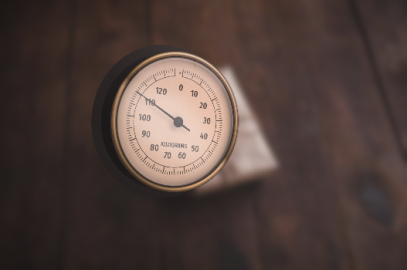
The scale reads 110 kg
